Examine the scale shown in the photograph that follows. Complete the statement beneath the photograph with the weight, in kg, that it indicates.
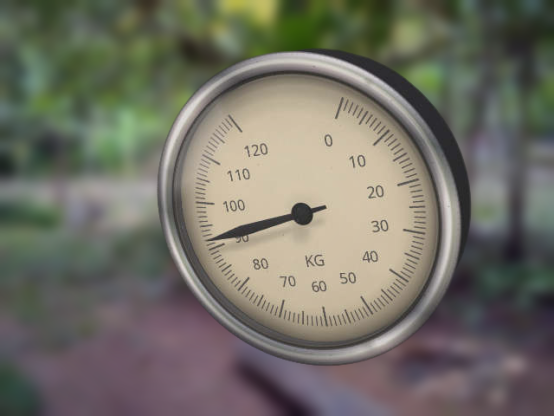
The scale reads 92 kg
